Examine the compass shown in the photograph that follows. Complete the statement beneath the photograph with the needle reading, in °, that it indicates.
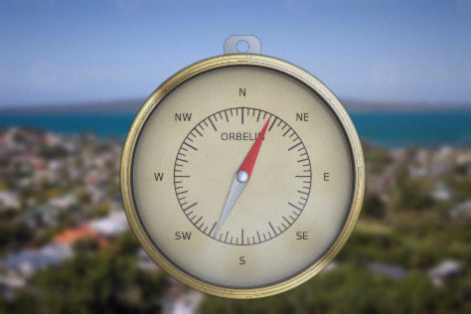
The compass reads 25 °
